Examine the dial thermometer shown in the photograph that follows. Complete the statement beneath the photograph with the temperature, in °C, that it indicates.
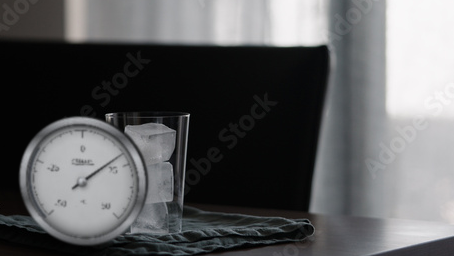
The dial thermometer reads 20 °C
